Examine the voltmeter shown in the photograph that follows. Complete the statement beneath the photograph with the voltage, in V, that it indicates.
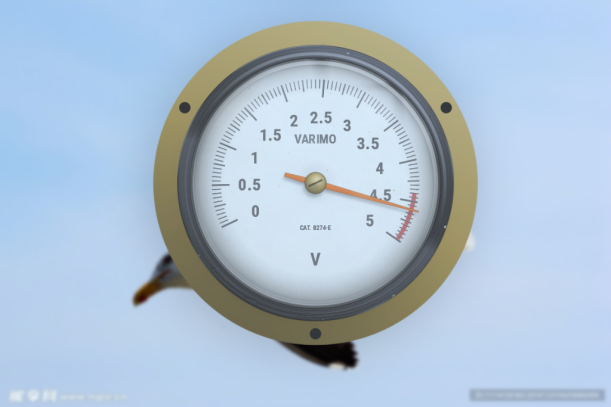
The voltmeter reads 4.6 V
